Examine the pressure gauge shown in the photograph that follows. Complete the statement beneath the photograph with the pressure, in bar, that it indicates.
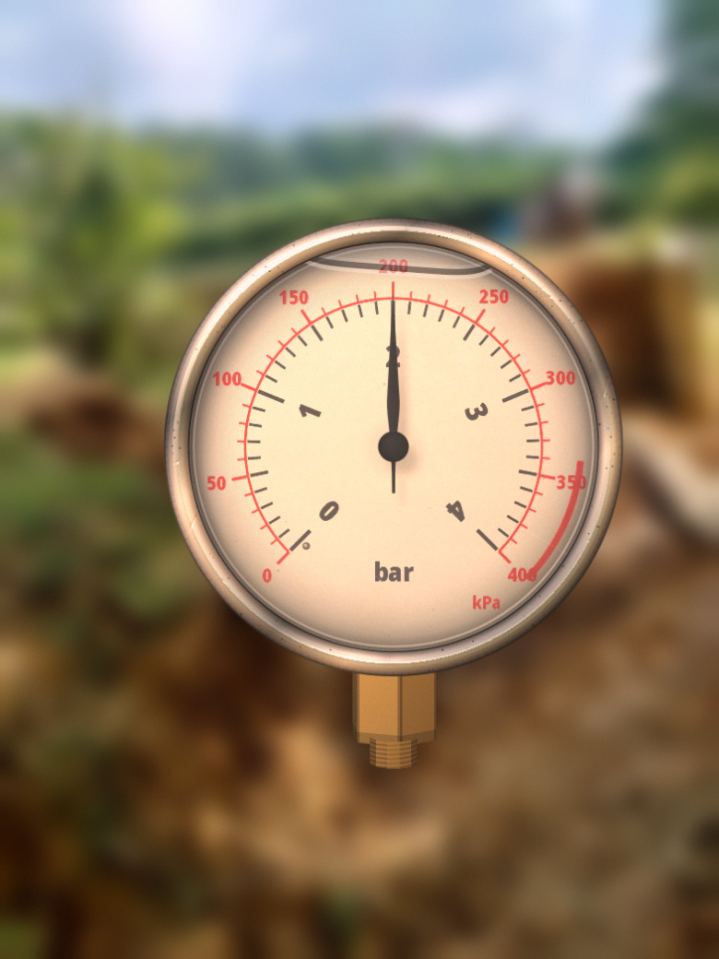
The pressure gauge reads 2 bar
